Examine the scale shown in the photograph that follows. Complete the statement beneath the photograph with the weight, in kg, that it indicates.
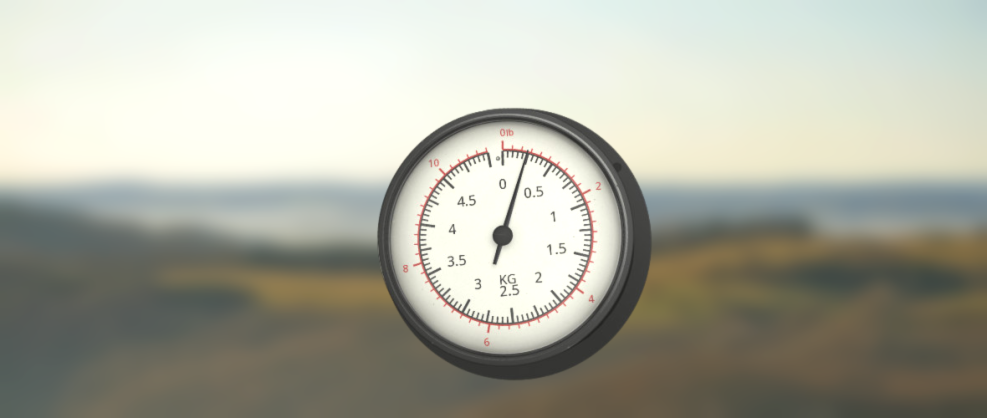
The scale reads 0.25 kg
